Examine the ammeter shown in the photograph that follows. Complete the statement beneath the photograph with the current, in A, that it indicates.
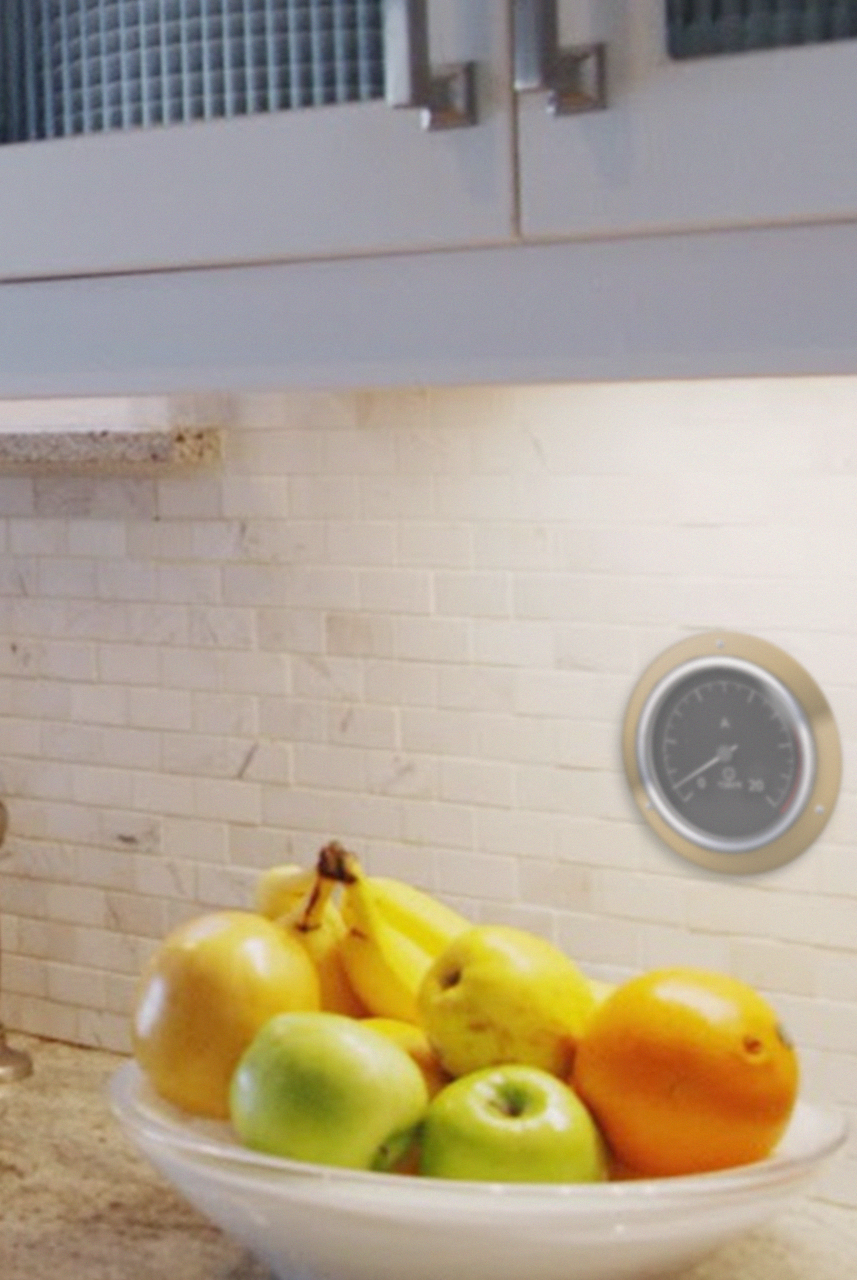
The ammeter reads 1 A
